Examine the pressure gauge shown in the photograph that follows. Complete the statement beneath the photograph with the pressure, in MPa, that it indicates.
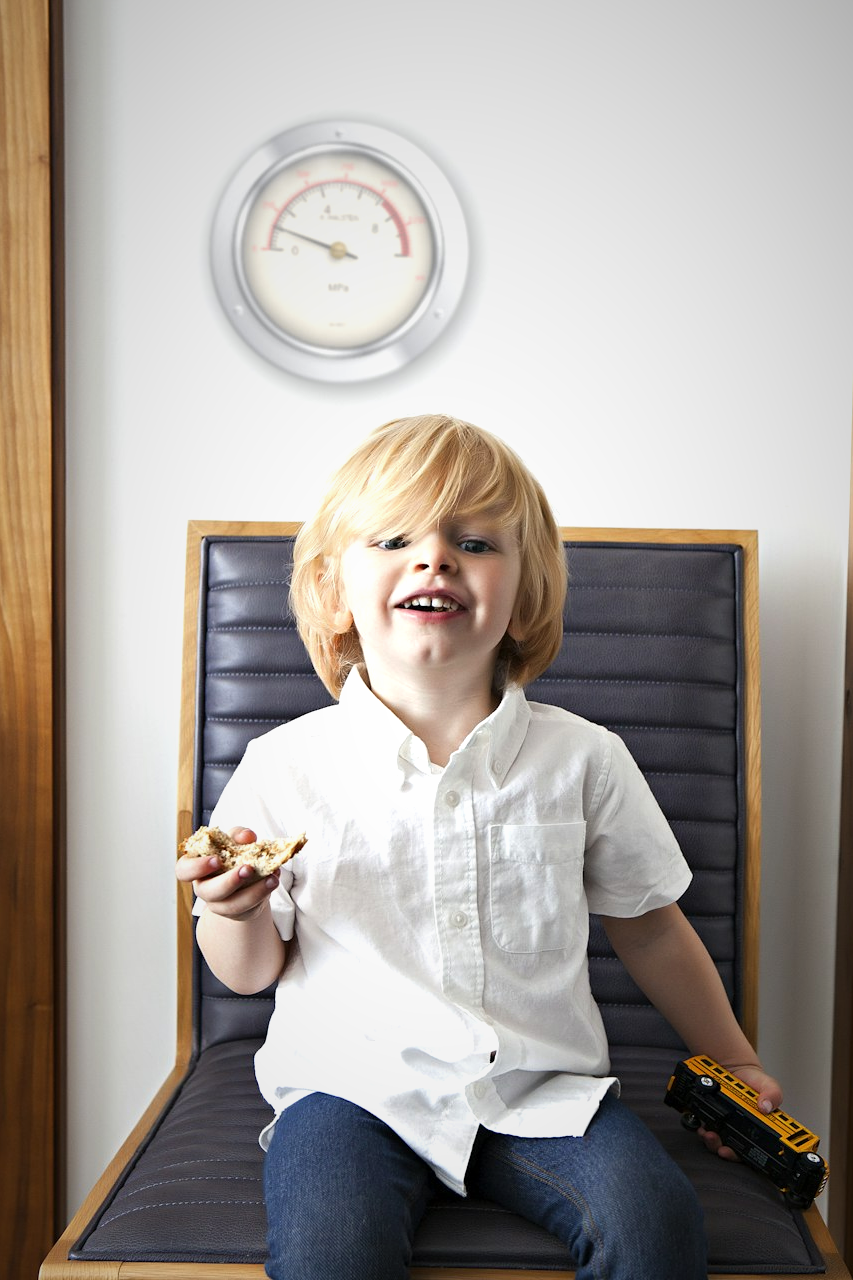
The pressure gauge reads 1 MPa
